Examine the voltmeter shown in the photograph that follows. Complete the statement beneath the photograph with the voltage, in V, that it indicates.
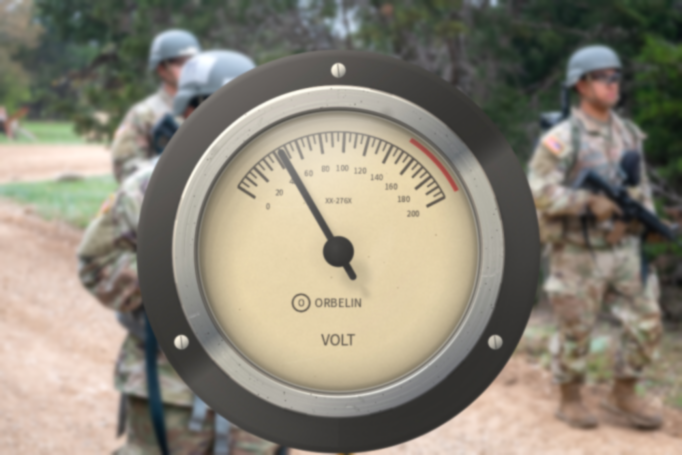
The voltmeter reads 45 V
